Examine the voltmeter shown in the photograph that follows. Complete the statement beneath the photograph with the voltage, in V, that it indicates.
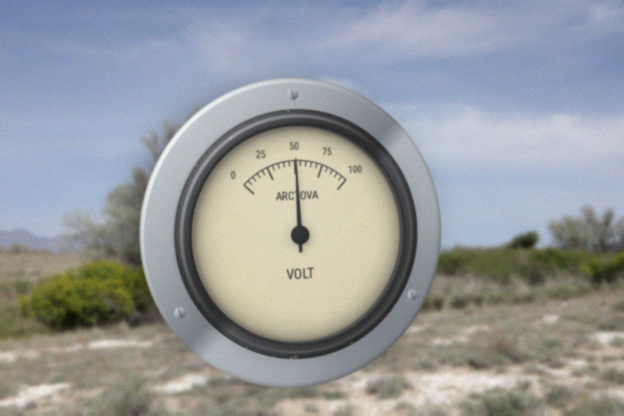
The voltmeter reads 50 V
